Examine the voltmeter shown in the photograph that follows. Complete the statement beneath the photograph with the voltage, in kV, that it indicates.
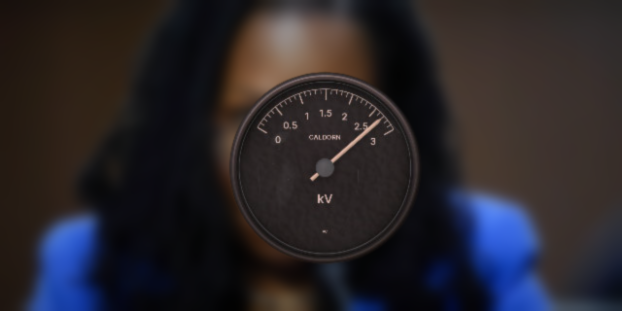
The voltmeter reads 2.7 kV
